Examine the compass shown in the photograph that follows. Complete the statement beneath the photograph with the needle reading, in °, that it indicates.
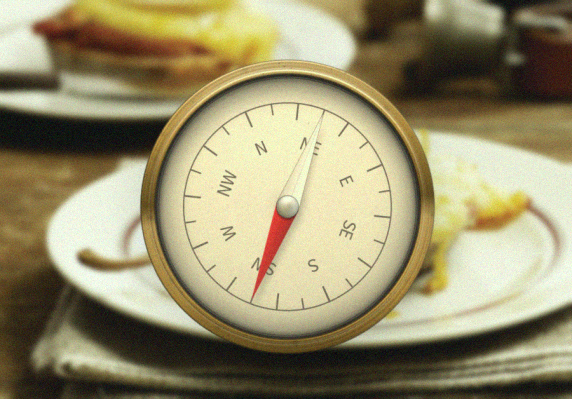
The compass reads 225 °
